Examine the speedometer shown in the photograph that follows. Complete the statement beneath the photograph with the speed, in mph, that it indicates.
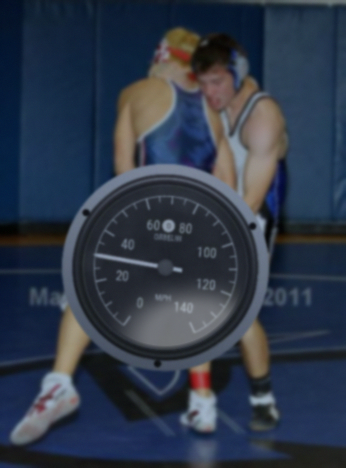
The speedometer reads 30 mph
